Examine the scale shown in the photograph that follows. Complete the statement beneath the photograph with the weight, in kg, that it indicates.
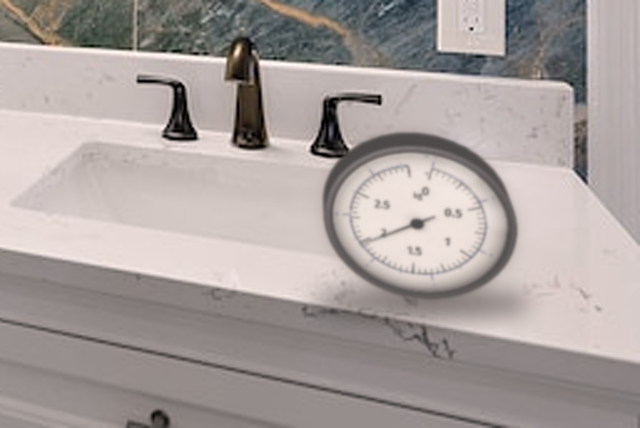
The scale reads 2 kg
